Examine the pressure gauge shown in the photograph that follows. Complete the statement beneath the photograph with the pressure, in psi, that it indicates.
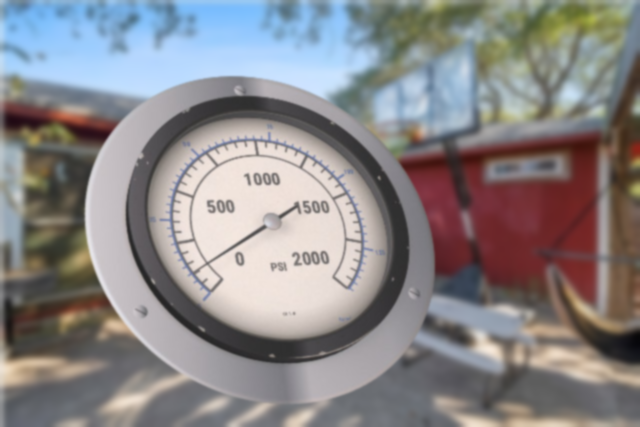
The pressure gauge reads 100 psi
